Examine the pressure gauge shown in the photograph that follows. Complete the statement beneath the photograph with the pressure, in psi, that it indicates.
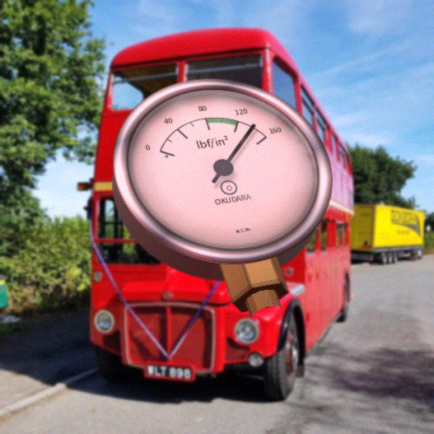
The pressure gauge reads 140 psi
